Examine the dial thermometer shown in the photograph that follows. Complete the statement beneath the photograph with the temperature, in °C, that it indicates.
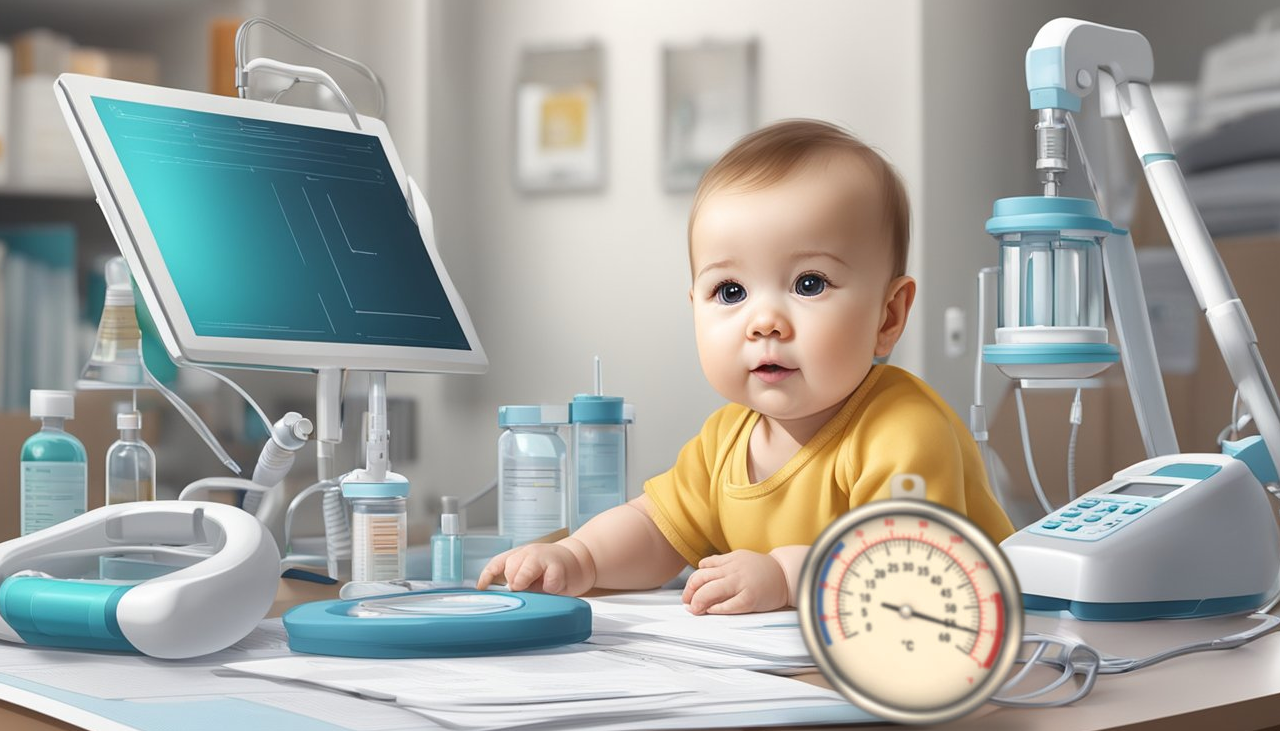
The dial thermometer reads 55 °C
